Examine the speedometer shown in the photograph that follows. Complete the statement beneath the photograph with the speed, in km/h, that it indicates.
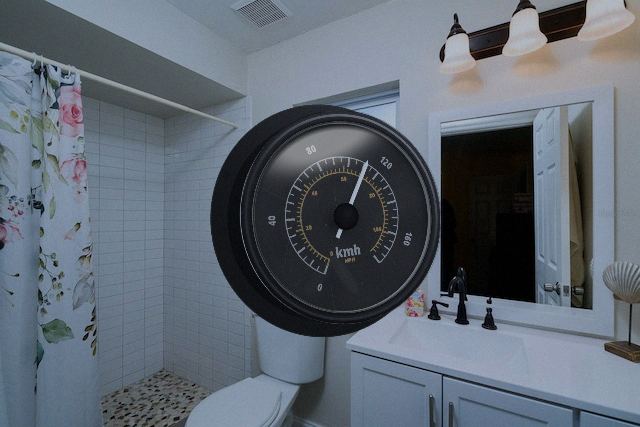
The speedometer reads 110 km/h
